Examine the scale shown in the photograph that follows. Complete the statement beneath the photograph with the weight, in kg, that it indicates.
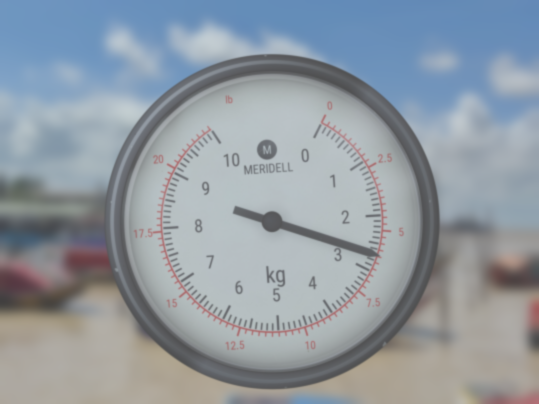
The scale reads 2.7 kg
